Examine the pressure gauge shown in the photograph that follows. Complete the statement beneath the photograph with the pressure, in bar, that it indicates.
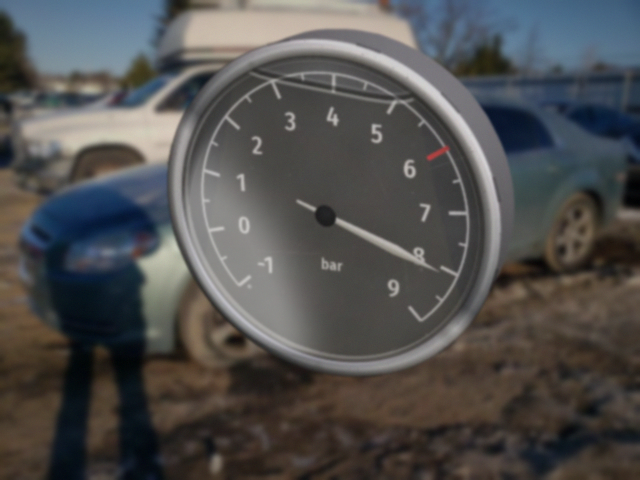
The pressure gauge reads 8 bar
